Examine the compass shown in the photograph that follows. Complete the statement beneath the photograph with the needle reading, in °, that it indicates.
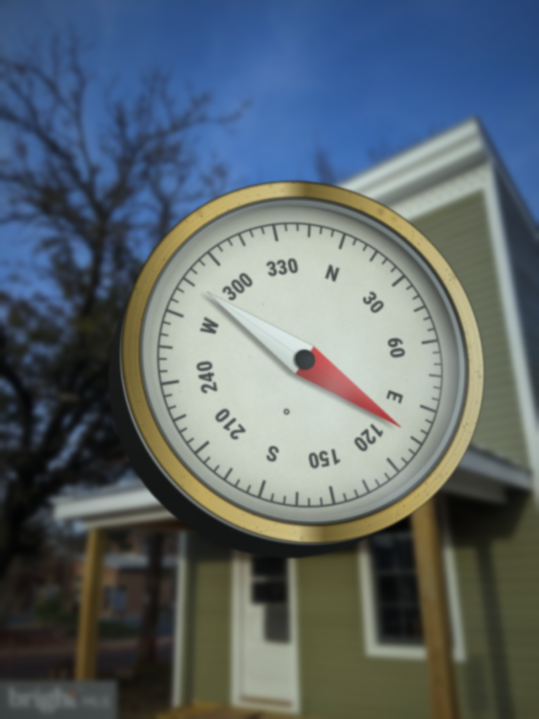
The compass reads 105 °
